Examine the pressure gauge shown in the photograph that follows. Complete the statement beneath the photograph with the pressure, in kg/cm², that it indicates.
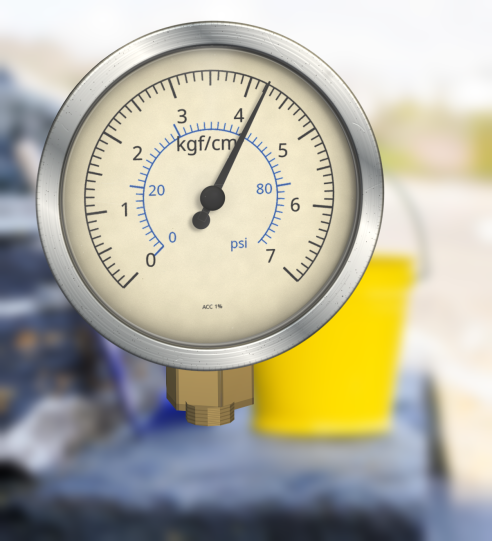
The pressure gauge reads 4.2 kg/cm²
